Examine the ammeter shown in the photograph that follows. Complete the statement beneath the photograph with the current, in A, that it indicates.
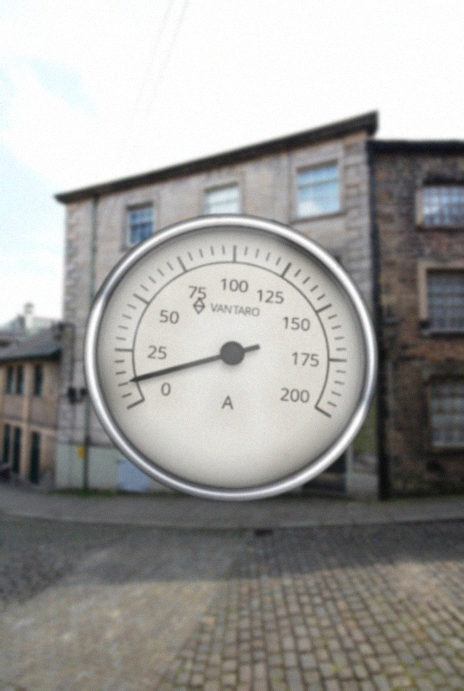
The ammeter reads 10 A
